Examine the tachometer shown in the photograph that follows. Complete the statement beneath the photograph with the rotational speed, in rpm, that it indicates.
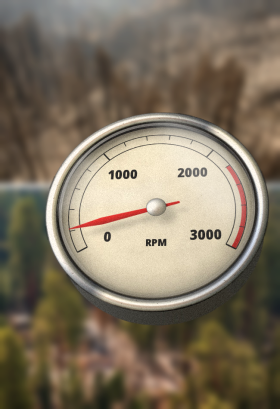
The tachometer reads 200 rpm
